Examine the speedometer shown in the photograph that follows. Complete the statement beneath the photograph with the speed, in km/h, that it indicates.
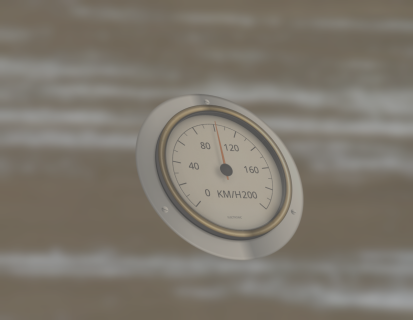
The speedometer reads 100 km/h
